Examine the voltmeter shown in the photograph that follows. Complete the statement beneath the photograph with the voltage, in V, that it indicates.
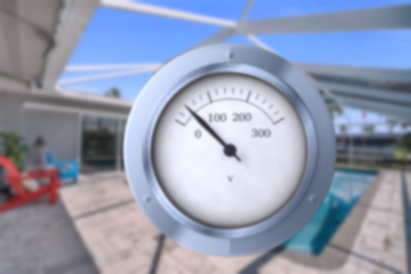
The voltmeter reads 40 V
